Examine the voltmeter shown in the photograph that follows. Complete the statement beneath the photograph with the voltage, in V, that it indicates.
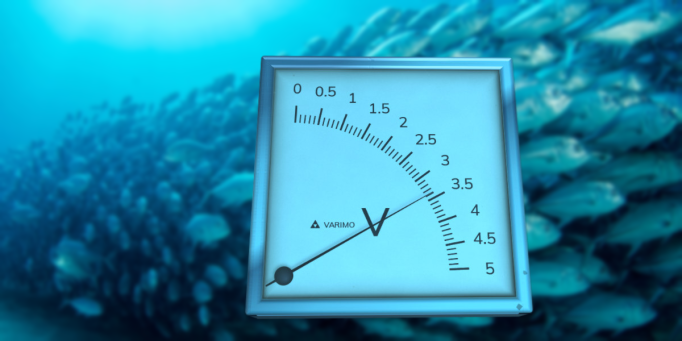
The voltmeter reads 3.4 V
